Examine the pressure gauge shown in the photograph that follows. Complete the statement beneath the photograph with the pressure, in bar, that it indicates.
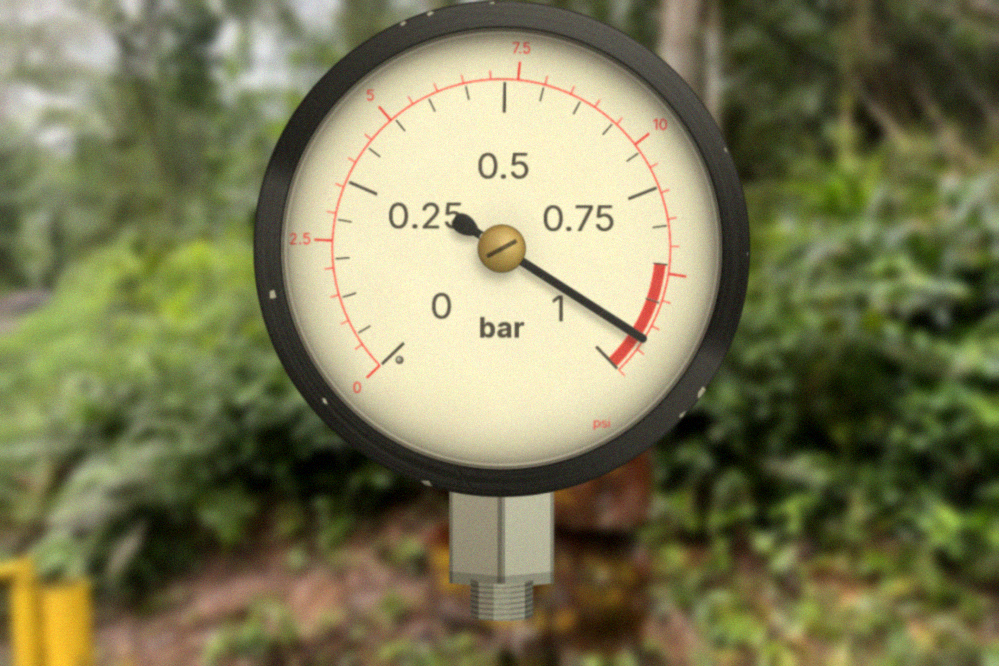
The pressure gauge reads 0.95 bar
